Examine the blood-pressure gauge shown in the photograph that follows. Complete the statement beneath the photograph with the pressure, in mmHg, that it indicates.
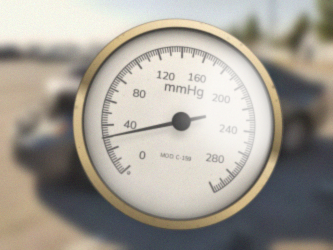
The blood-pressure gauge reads 30 mmHg
